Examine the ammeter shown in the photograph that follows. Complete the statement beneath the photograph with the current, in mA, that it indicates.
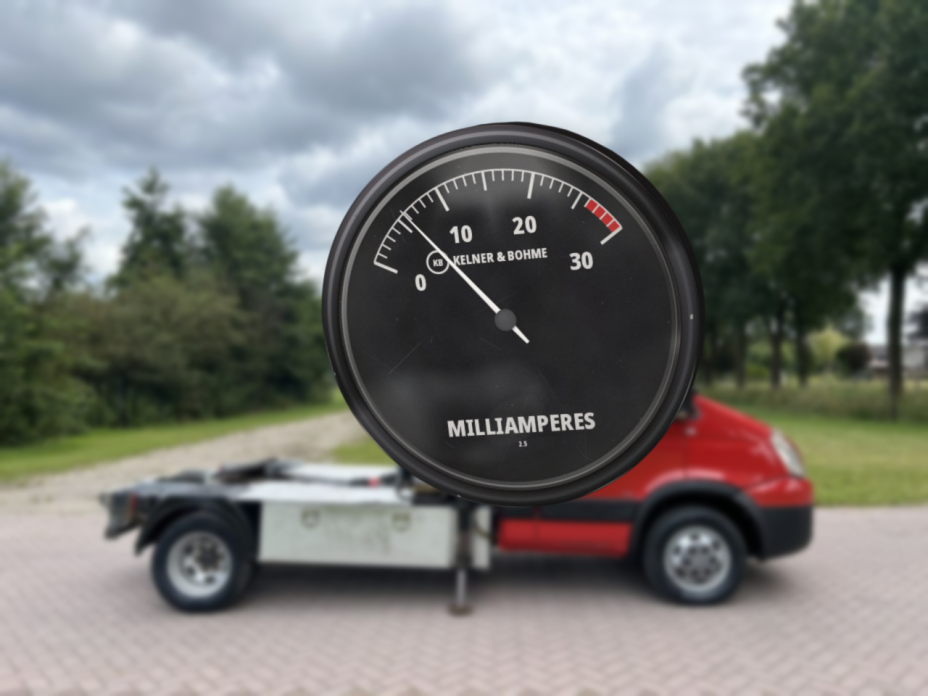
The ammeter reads 6 mA
